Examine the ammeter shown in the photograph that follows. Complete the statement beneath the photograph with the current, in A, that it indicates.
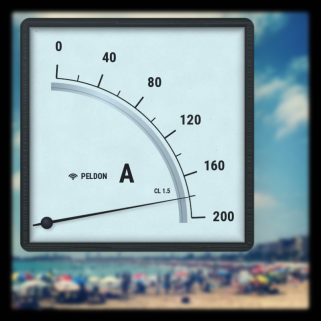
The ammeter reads 180 A
